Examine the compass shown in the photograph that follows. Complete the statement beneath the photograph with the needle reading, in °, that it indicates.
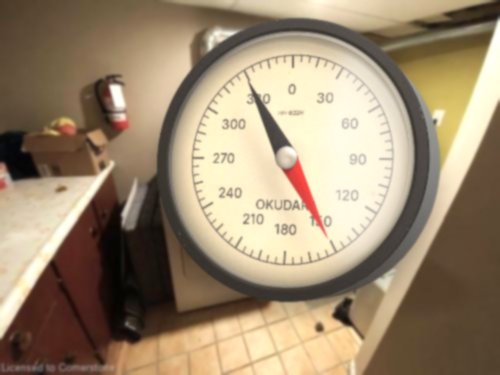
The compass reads 150 °
